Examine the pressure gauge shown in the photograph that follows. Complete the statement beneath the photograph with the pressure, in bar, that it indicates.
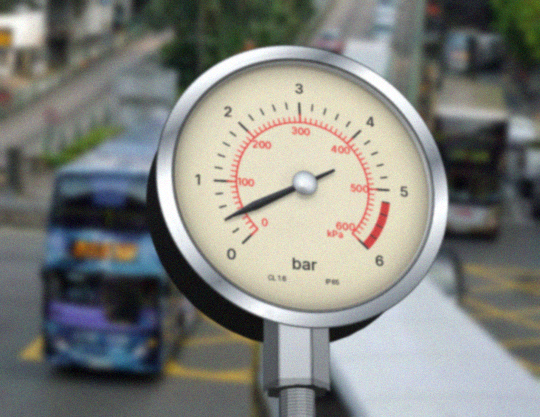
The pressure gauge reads 0.4 bar
